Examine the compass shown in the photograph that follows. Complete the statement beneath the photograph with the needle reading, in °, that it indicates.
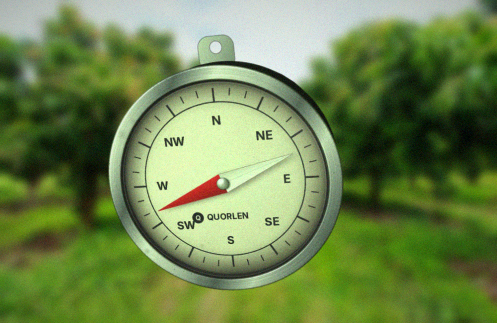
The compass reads 250 °
